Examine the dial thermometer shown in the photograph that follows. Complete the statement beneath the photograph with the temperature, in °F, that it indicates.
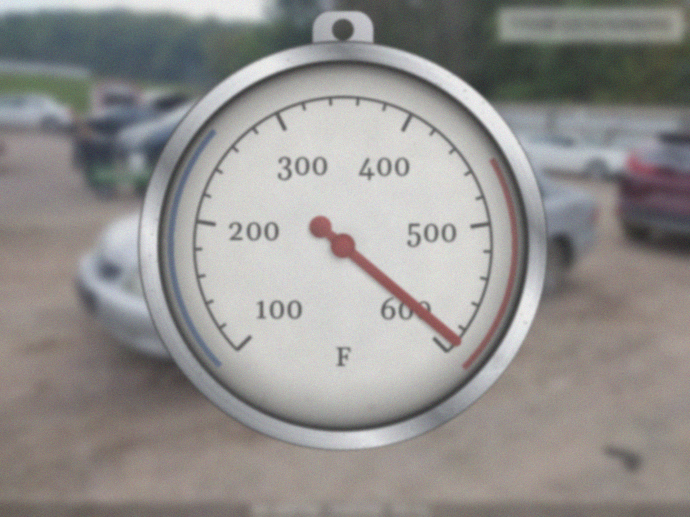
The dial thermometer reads 590 °F
